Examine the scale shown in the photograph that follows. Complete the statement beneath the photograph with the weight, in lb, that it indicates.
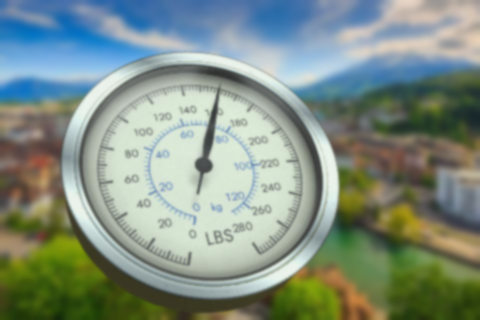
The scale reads 160 lb
